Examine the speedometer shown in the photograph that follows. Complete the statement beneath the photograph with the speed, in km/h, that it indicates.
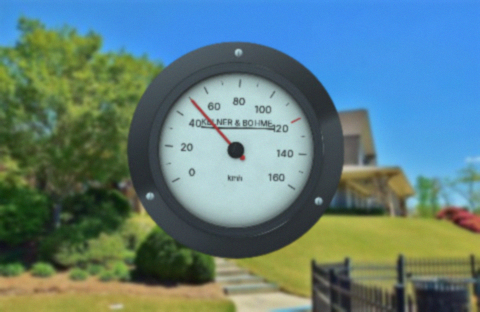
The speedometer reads 50 km/h
